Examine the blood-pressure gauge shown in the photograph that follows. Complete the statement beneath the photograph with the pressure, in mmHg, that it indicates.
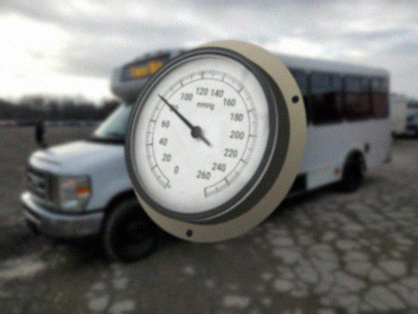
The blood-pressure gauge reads 80 mmHg
